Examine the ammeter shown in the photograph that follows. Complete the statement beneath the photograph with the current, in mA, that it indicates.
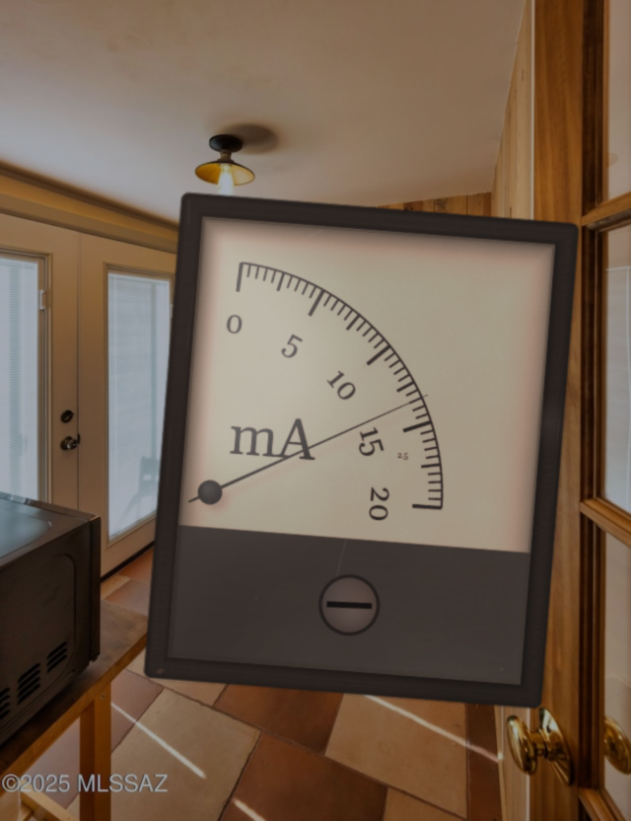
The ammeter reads 13.5 mA
